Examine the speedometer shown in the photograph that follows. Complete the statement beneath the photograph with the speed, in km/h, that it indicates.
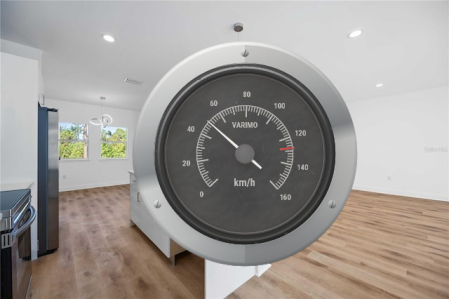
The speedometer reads 50 km/h
